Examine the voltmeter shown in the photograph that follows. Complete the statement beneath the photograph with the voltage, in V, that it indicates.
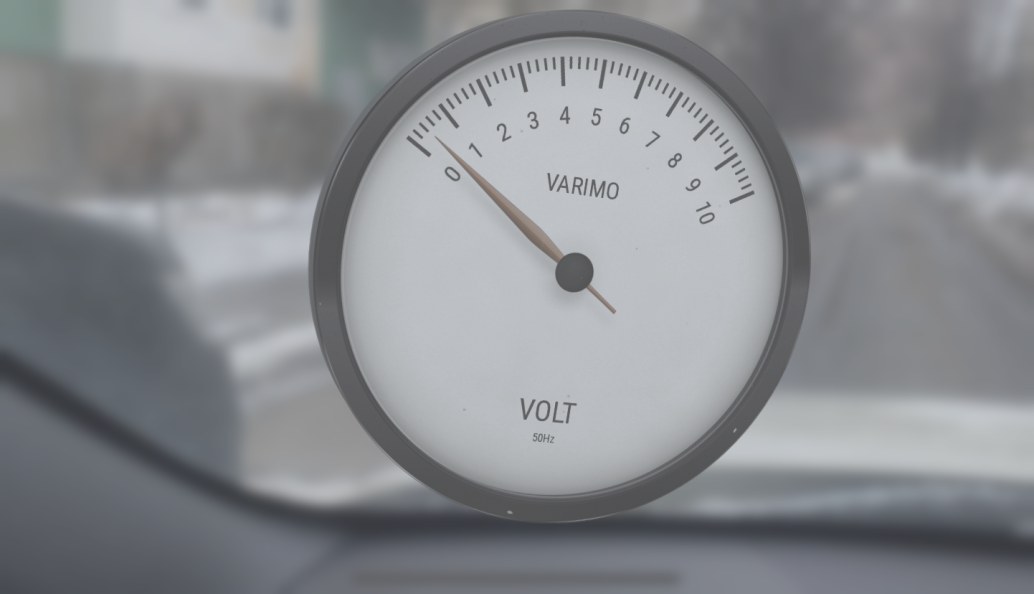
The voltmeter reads 0.4 V
